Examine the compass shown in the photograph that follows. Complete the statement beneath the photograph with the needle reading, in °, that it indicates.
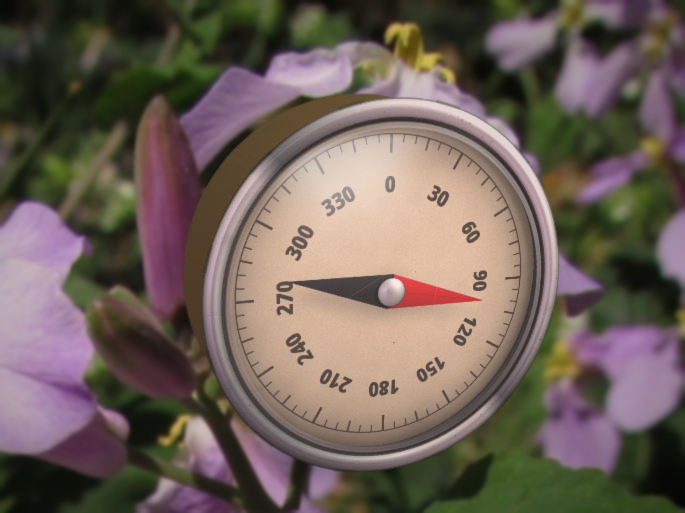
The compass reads 100 °
